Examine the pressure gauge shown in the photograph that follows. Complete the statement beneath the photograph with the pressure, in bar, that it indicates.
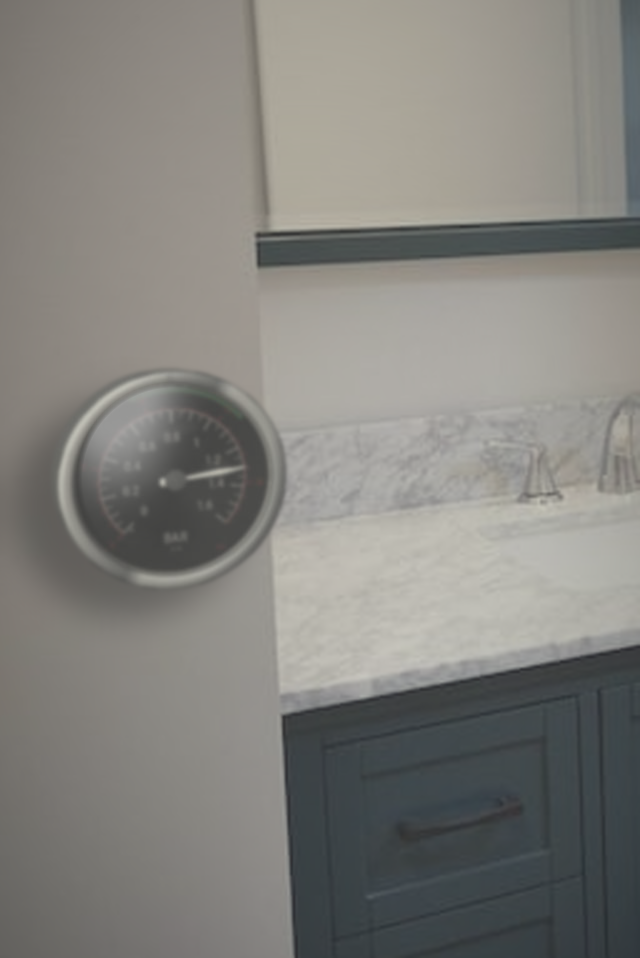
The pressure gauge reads 1.3 bar
